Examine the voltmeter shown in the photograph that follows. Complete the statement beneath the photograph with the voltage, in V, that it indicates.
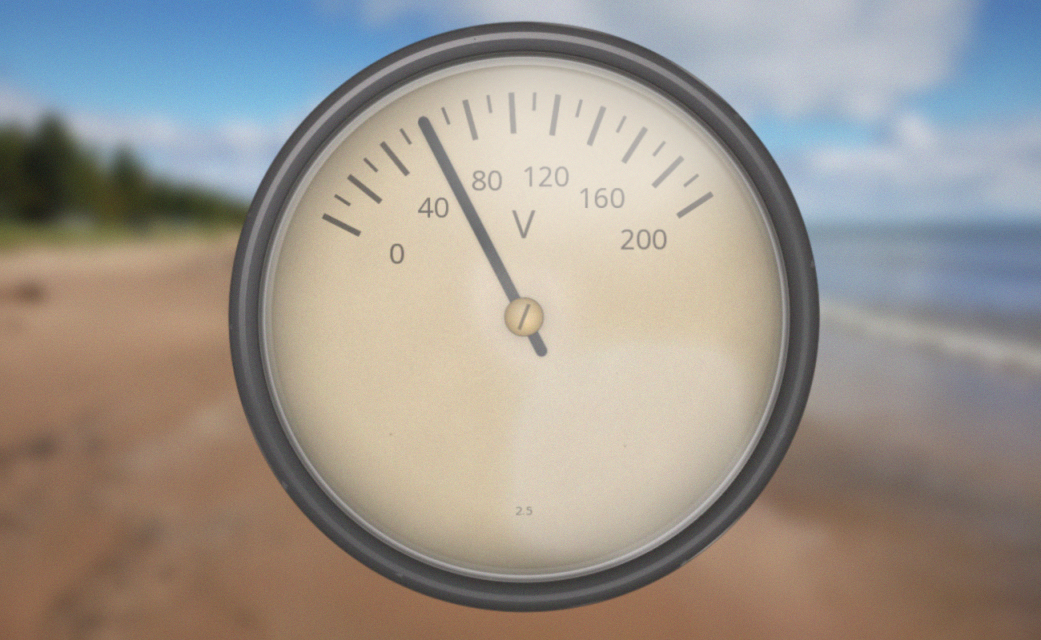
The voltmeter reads 60 V
